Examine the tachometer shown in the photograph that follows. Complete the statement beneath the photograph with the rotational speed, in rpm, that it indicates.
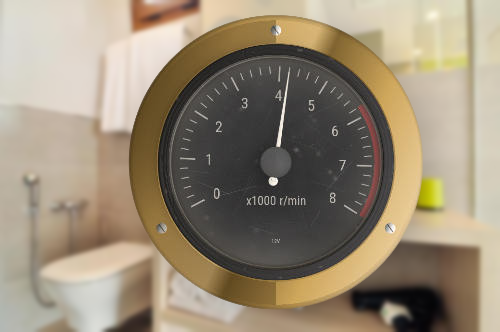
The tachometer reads 4200 rpm
